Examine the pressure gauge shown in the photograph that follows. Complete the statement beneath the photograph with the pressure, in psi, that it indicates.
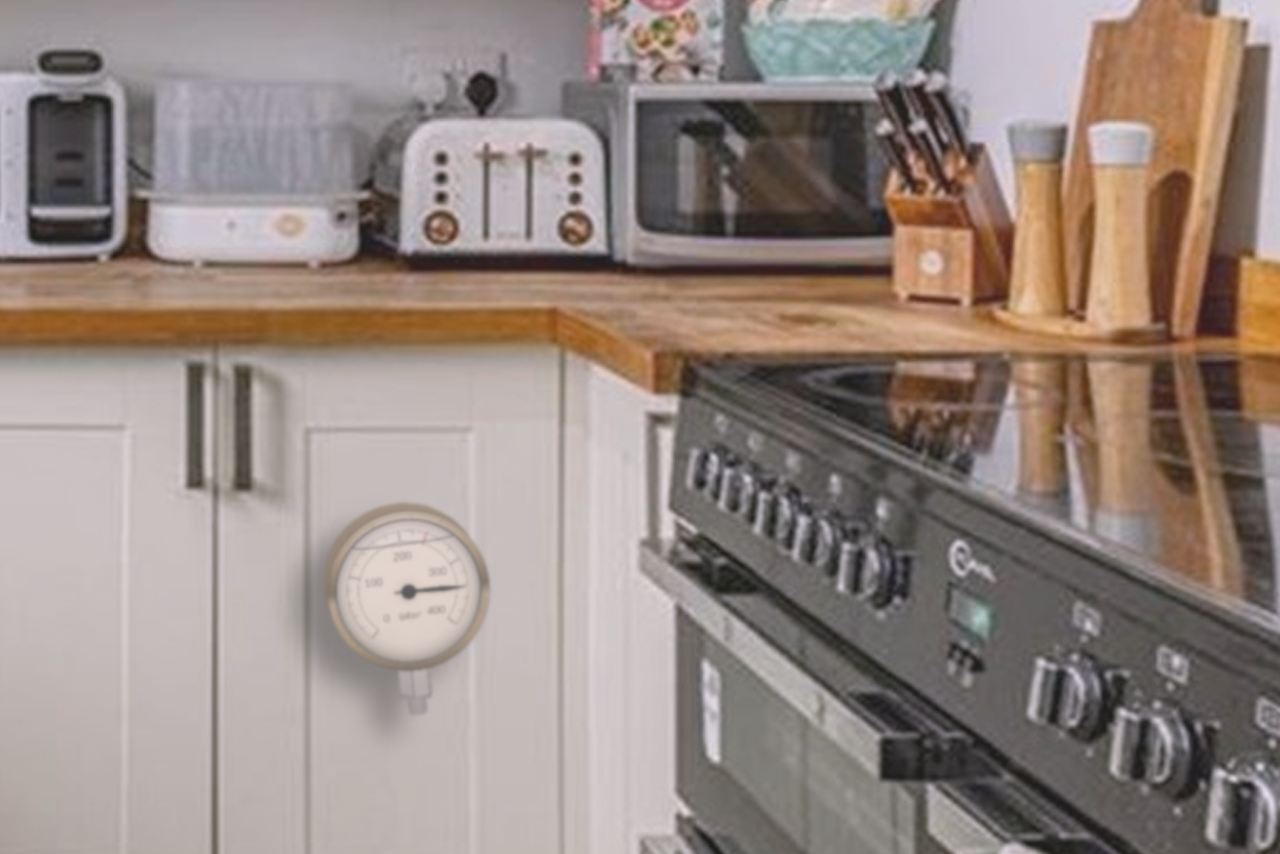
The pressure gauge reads 340 psi
